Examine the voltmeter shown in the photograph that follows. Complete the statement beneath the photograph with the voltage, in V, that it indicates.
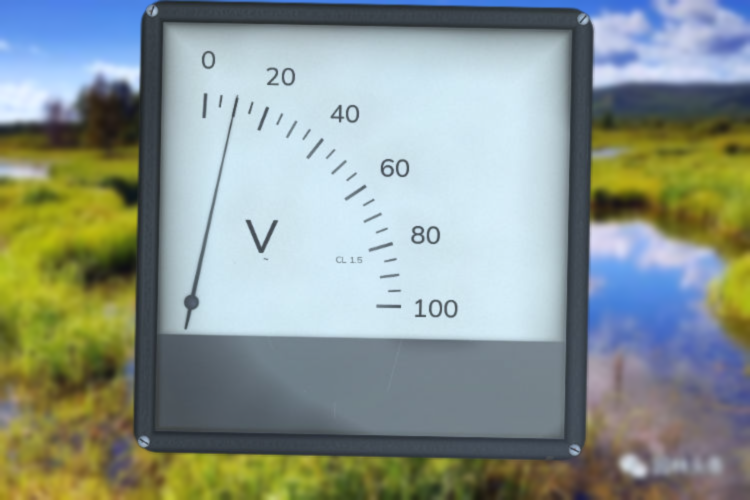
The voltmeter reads 10 V
